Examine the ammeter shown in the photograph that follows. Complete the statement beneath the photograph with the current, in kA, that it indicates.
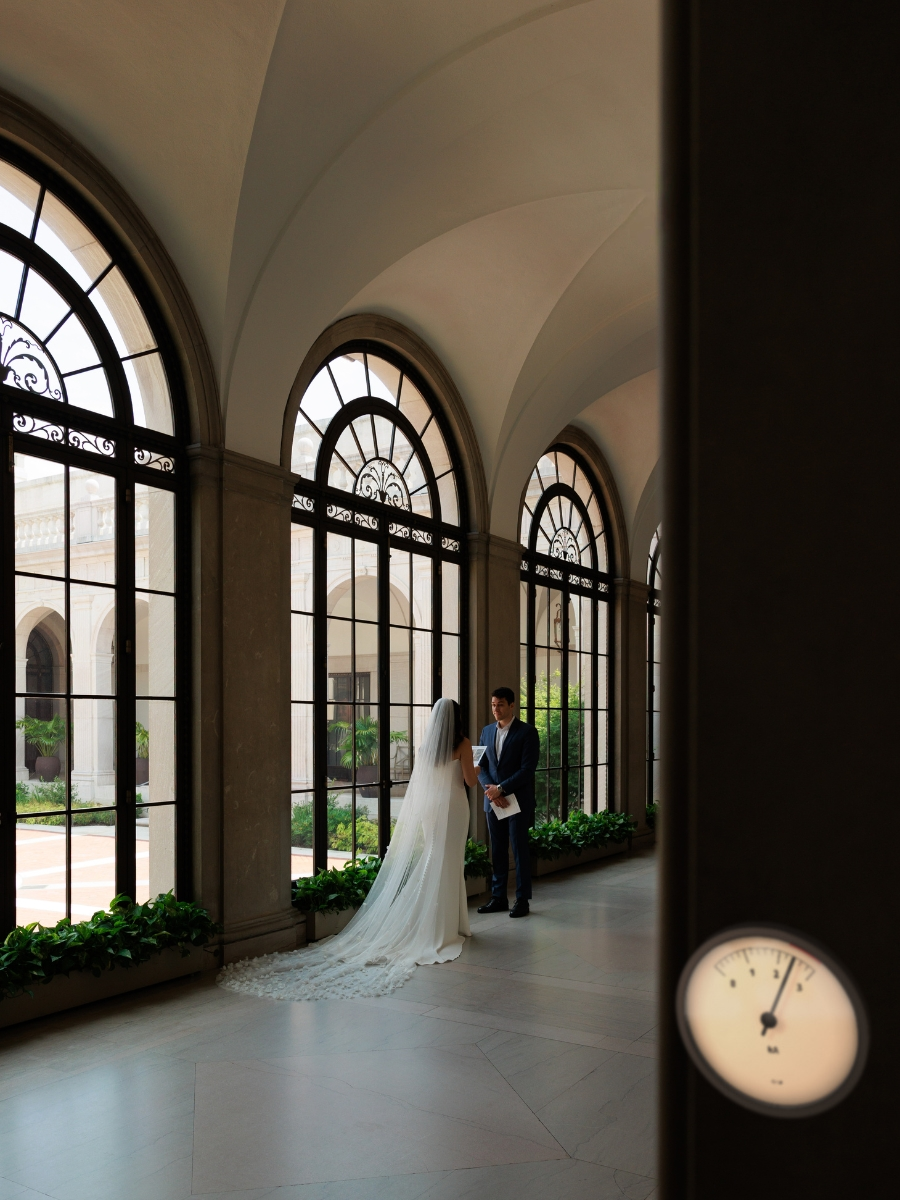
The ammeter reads 2.4 kA
